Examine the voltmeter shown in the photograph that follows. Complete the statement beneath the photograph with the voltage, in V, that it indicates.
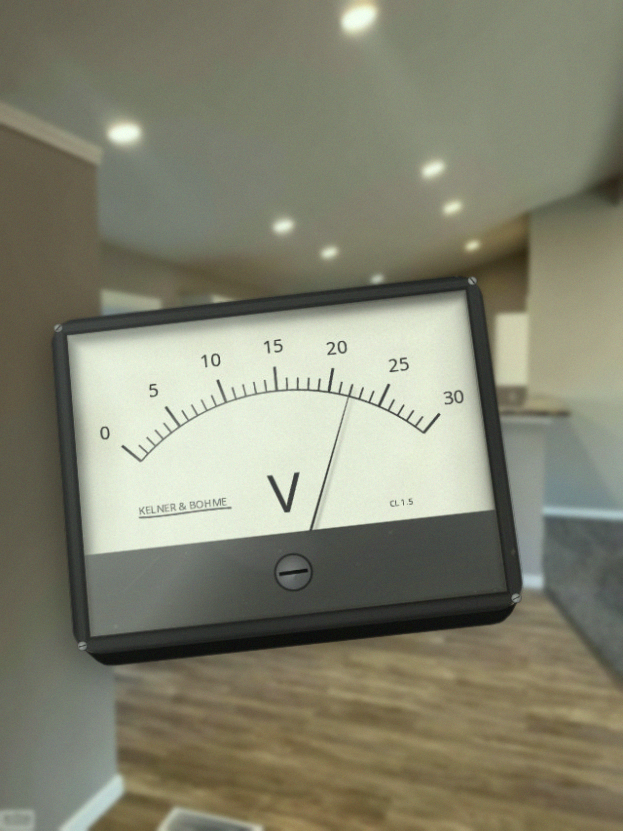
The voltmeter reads 22 V
